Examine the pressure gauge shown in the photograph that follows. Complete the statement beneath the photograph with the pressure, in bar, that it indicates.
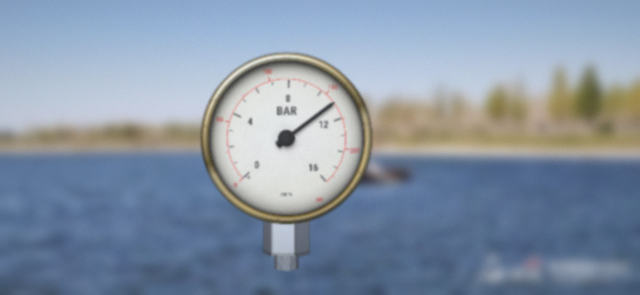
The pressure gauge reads 11 bar
